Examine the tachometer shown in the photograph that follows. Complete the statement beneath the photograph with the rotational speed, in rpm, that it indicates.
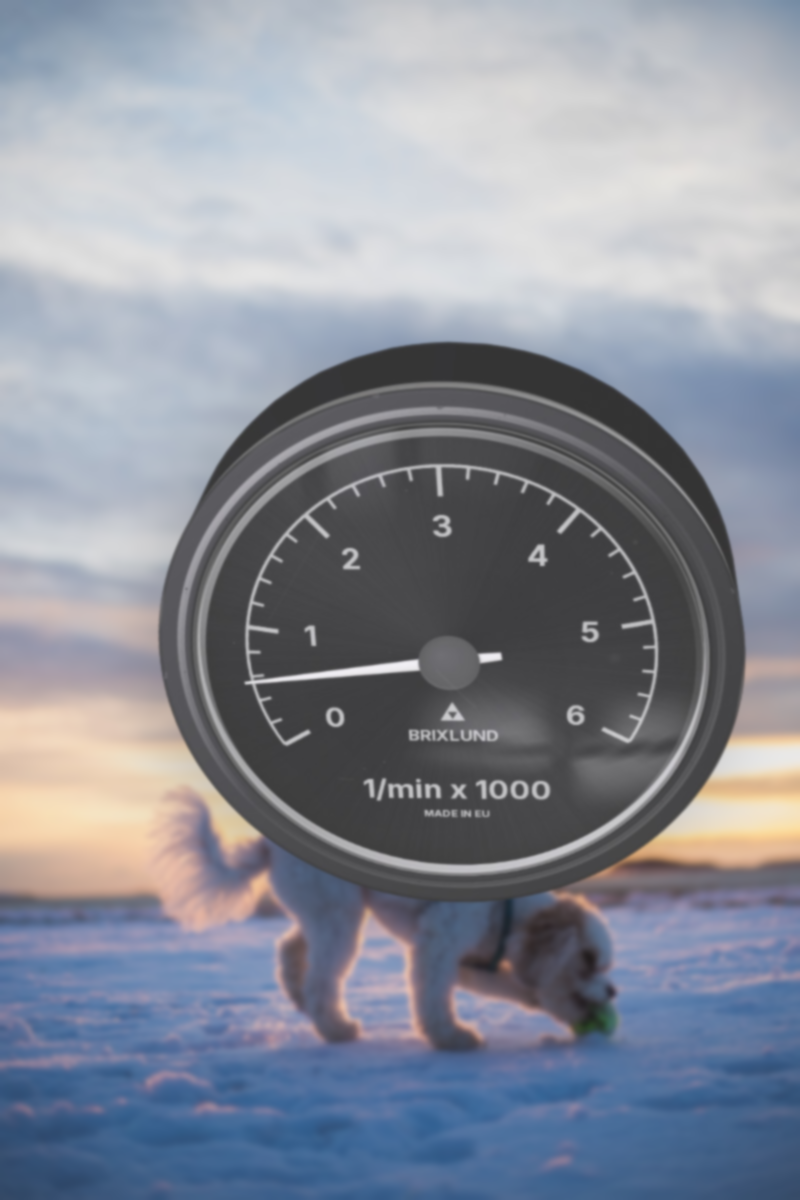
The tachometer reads 600 rpm
